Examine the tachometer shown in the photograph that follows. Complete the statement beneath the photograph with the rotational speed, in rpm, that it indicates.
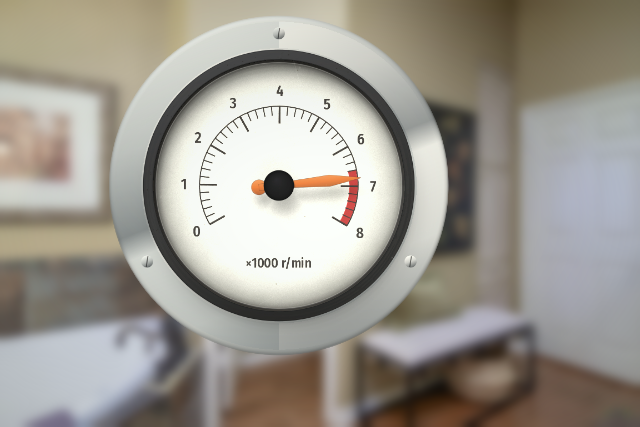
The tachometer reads 6800 rpm
